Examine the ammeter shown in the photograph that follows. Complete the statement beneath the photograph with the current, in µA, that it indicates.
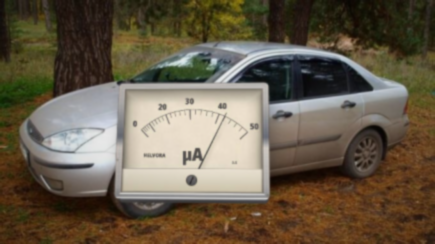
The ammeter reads 42 µA
